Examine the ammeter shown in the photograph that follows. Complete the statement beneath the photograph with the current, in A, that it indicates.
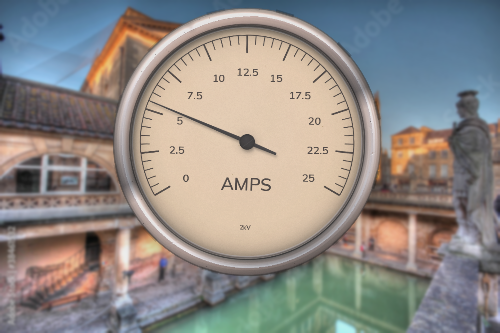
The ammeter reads 5.5 A
